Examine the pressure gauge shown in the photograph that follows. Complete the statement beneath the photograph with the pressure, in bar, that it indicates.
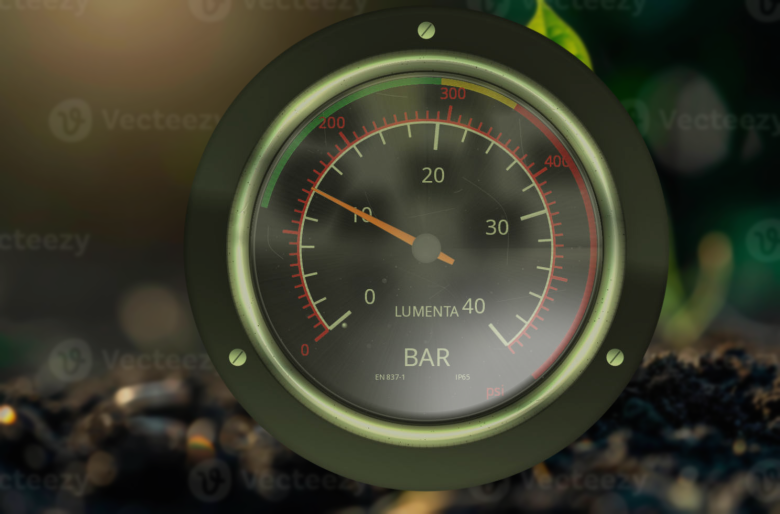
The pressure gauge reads 10 bar
